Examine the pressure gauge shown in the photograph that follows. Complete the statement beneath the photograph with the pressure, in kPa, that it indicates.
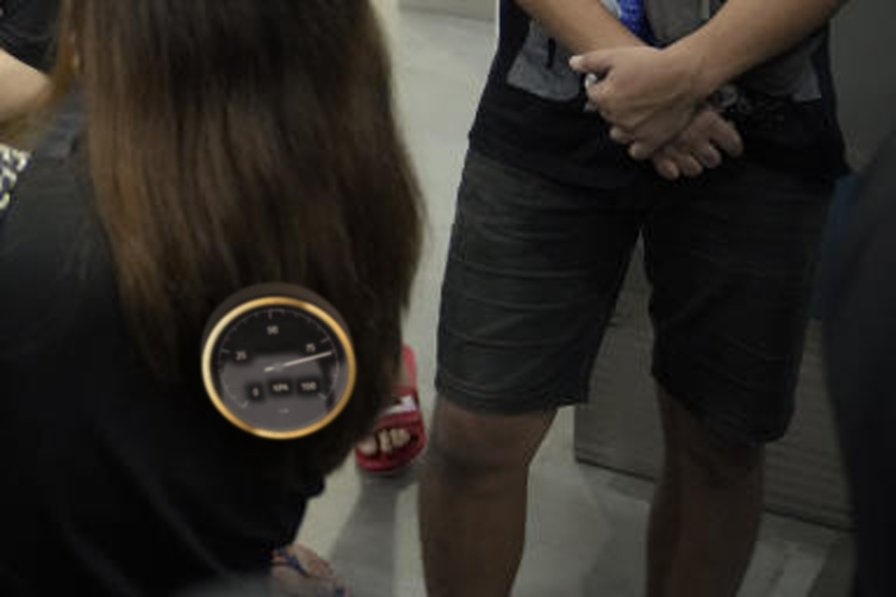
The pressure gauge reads 80 kPa
